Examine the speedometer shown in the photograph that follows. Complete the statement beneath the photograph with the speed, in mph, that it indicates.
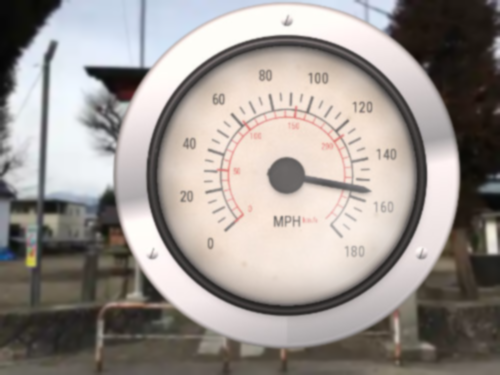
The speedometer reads 155 mph
